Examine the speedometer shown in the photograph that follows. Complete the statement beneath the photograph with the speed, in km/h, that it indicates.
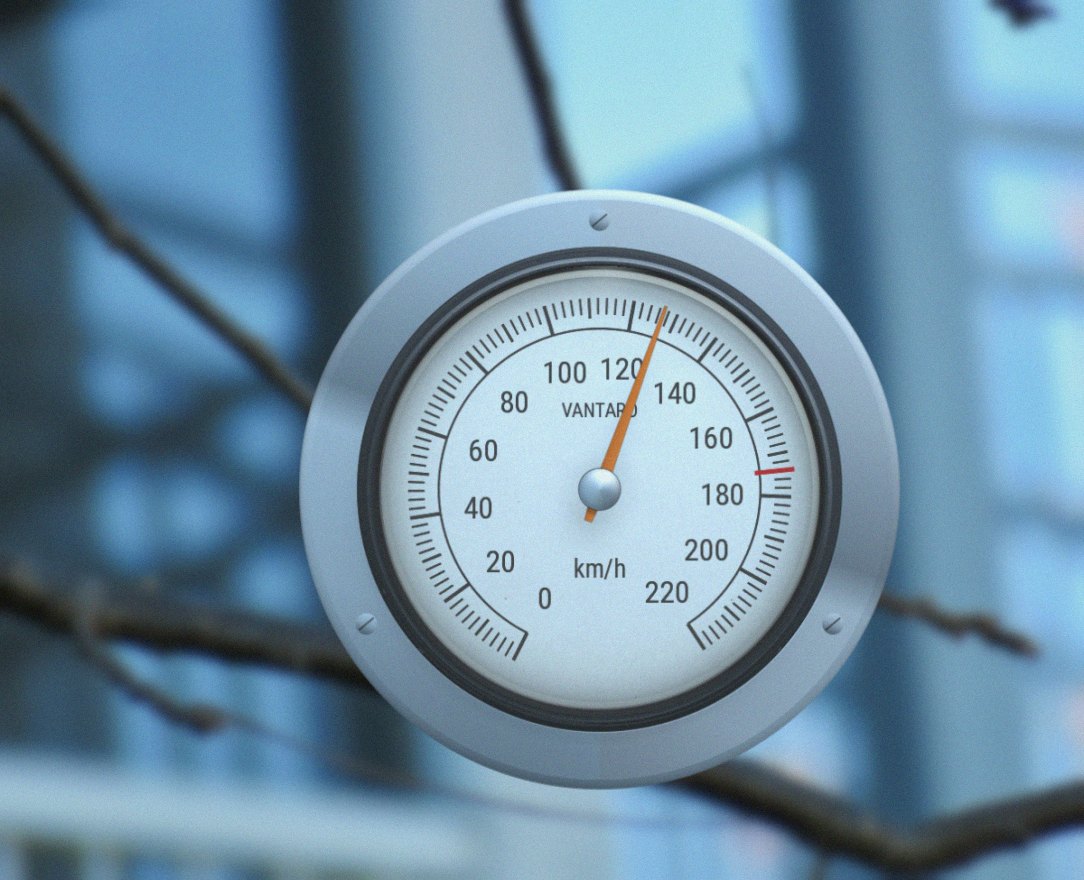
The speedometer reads 127 km/h
